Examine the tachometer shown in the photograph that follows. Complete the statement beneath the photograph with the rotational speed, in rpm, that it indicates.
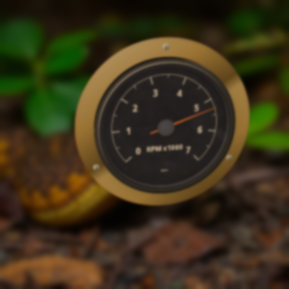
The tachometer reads 5250 rpm
